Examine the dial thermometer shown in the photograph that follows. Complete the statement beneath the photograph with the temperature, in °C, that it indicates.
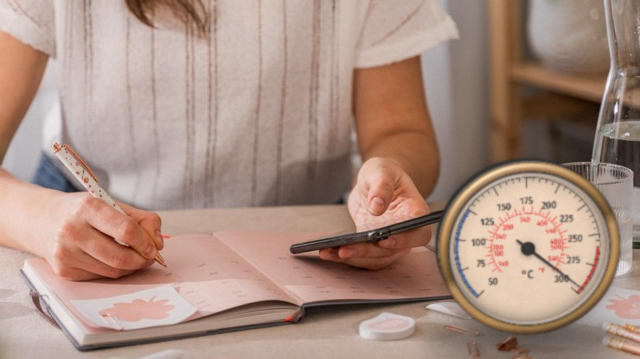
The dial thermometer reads 295 °C
